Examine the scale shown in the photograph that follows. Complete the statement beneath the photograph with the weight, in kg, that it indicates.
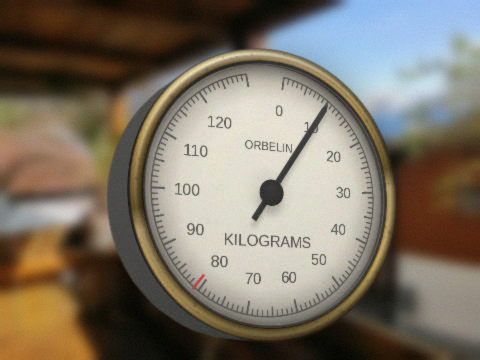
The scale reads 10 kg
